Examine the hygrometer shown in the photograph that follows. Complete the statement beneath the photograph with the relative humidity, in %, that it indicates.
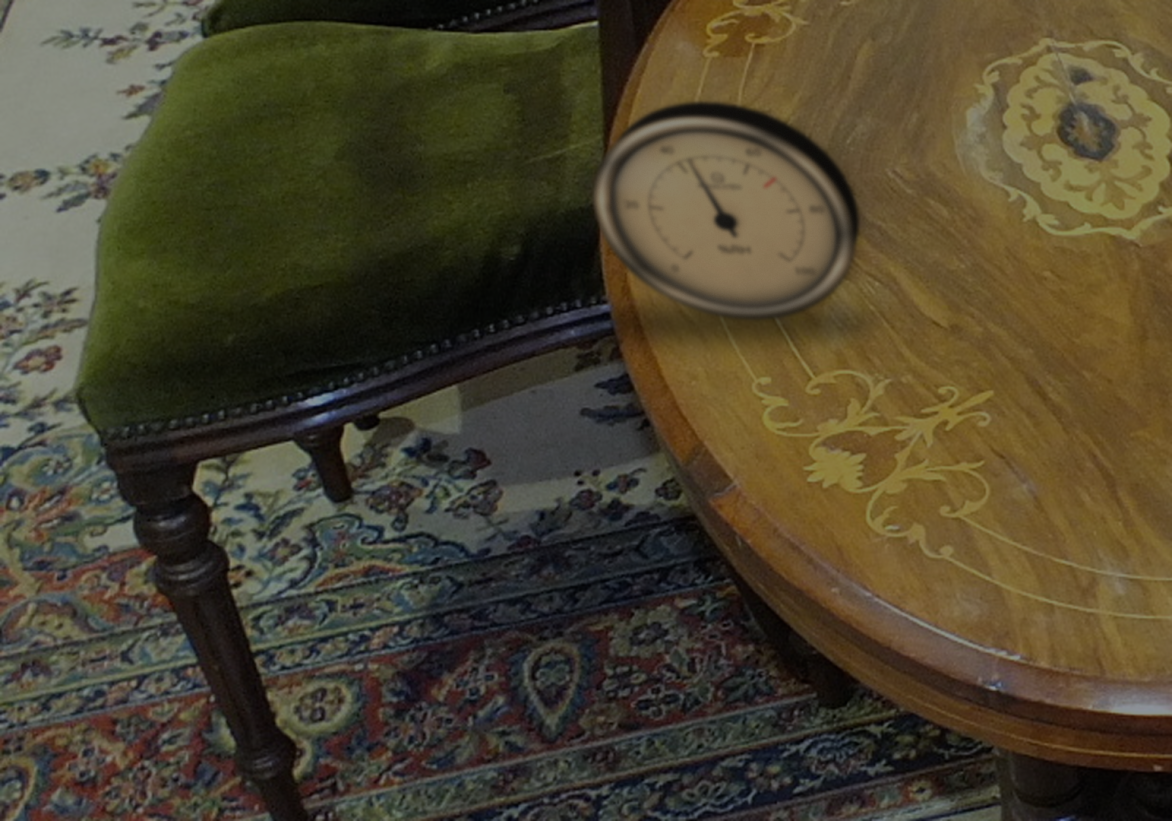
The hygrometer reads 44 %
